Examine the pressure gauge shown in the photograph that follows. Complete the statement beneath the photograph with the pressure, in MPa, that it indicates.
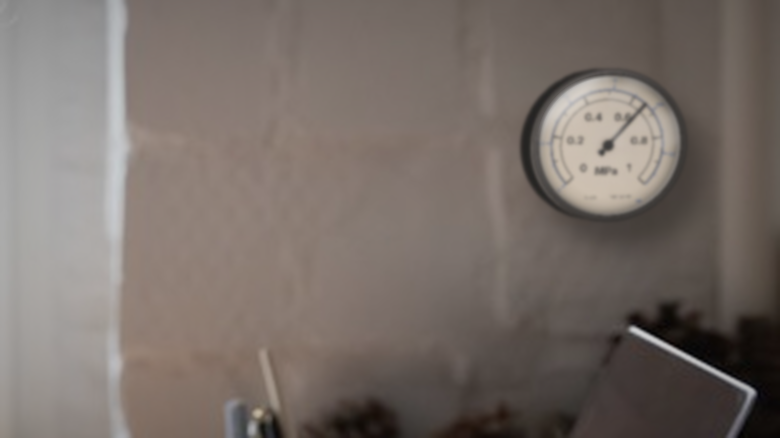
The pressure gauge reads 0.65 MPa
